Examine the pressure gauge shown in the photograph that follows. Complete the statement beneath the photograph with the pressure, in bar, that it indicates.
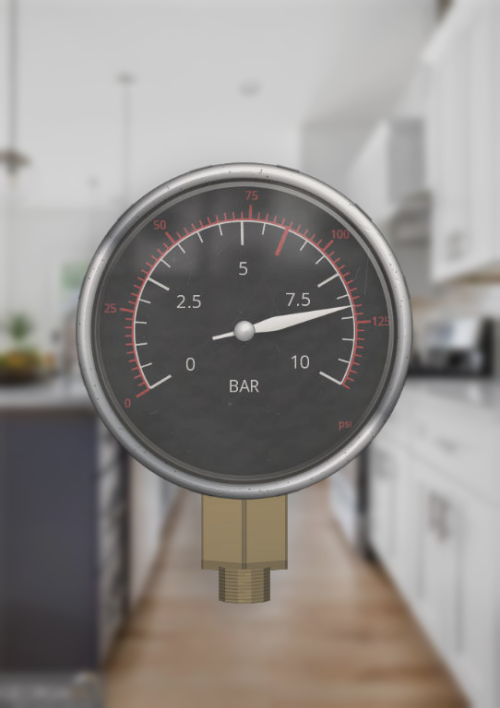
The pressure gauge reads 8.25 bar
